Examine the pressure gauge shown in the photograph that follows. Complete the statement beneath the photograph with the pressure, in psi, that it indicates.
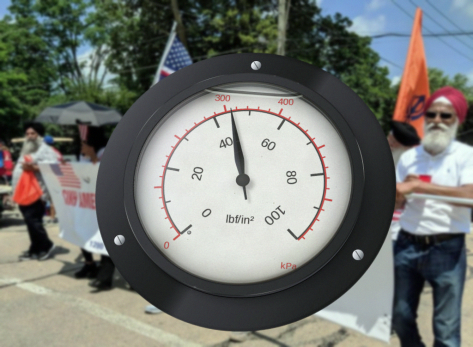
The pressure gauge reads 45 psi
